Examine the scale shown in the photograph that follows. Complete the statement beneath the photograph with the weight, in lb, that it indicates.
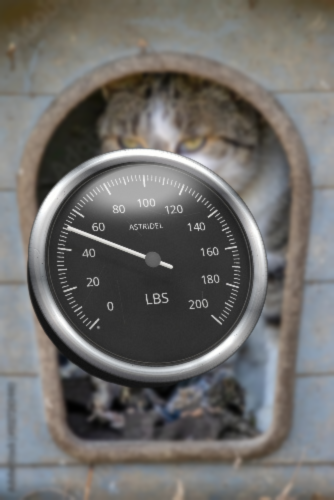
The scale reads 50 lb
